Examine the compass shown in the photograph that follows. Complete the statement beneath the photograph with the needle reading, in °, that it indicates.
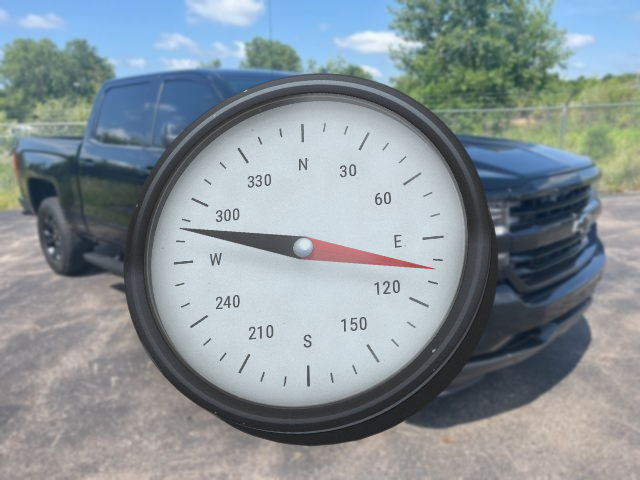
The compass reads 105 °
